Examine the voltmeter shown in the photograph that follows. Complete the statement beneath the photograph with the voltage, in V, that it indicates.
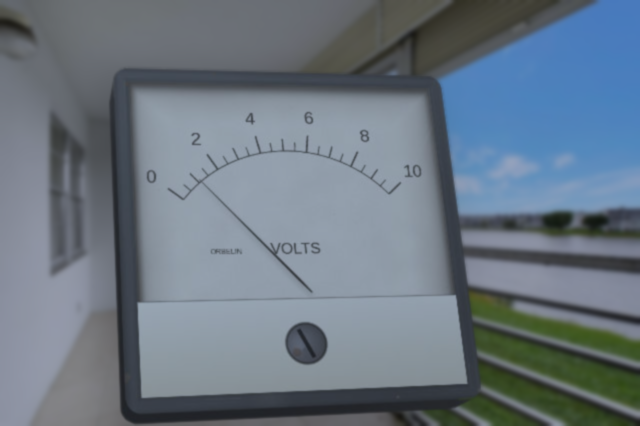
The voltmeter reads 1 V
